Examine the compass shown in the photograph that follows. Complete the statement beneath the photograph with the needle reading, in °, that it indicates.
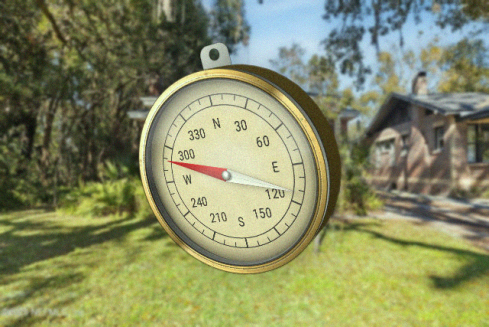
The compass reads 290 °
